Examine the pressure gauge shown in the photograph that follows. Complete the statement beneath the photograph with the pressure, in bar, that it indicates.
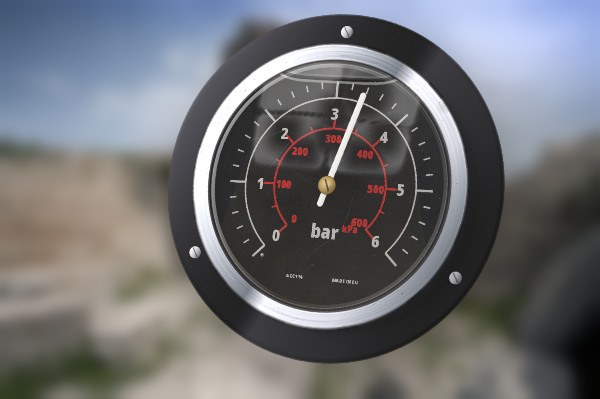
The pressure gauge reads 3.4 bar
